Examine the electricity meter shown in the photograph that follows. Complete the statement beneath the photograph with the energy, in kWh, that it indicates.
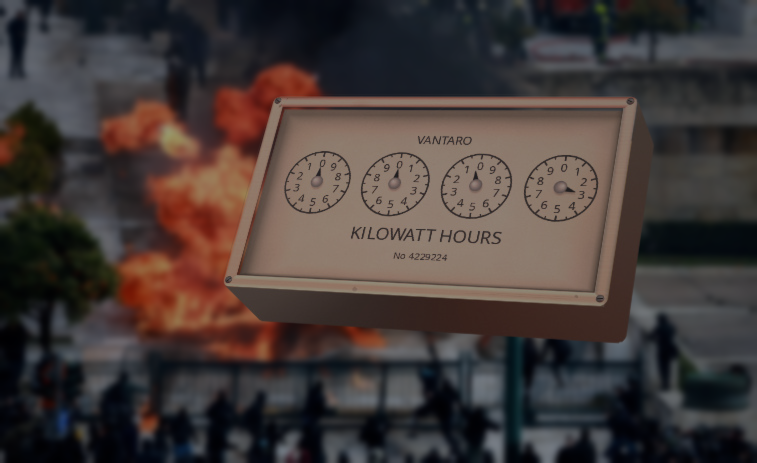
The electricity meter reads 3 kWh
